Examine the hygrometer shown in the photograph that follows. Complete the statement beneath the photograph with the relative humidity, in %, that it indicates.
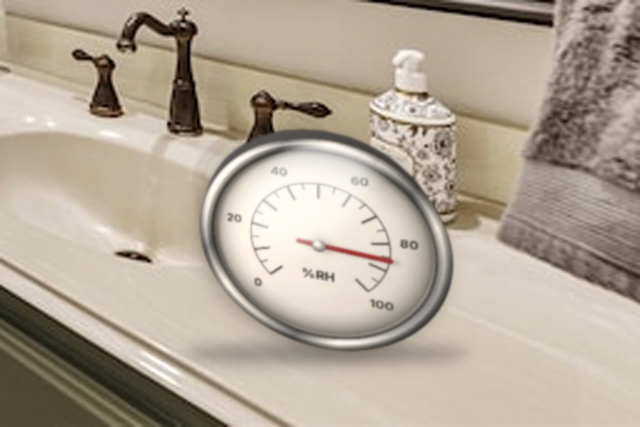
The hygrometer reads 85 %
